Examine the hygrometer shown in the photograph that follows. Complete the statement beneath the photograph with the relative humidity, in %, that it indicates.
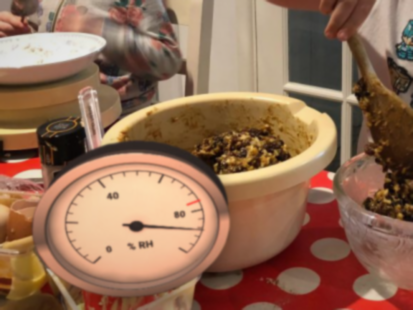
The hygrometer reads 88 %
